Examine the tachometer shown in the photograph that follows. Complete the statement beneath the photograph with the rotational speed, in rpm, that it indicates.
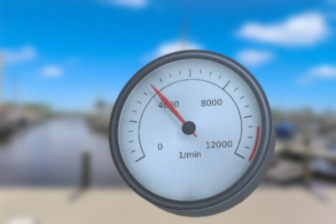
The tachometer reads 4000 rpm
